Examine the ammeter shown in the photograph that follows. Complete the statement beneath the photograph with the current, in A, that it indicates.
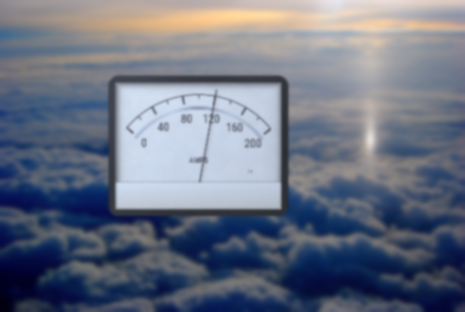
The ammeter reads 120 A
